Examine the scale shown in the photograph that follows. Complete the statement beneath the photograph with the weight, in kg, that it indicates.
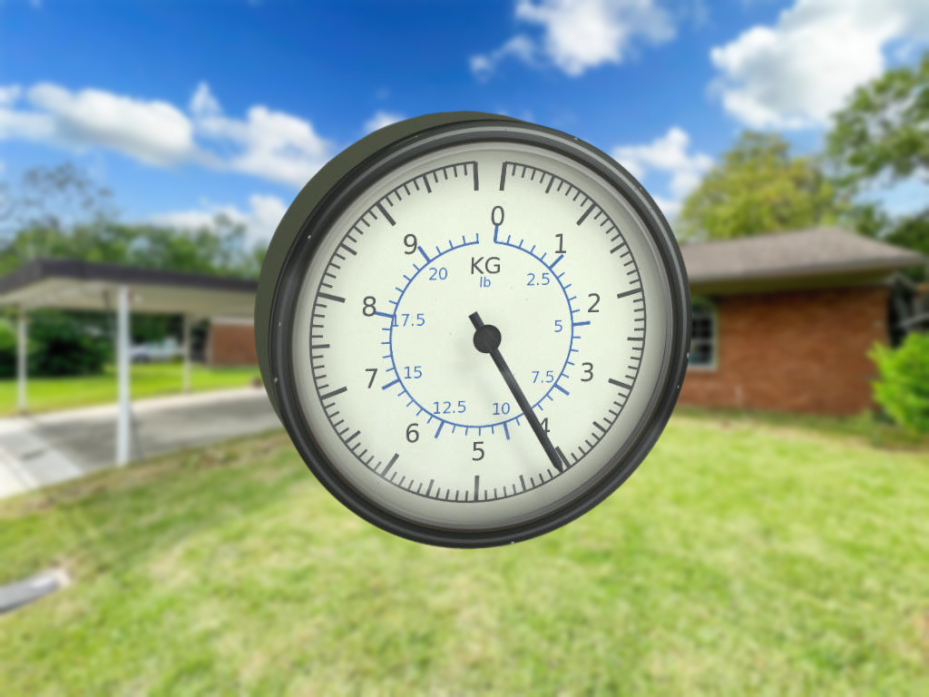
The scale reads 4.1 kg
